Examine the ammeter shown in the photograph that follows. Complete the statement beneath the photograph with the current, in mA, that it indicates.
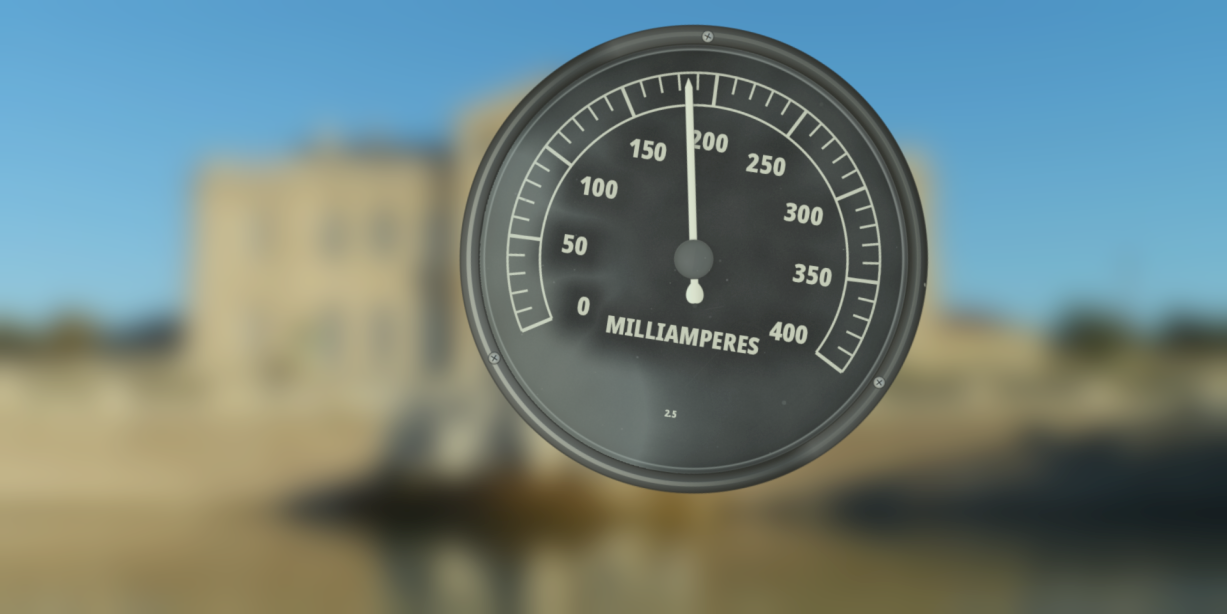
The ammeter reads 185 mA
